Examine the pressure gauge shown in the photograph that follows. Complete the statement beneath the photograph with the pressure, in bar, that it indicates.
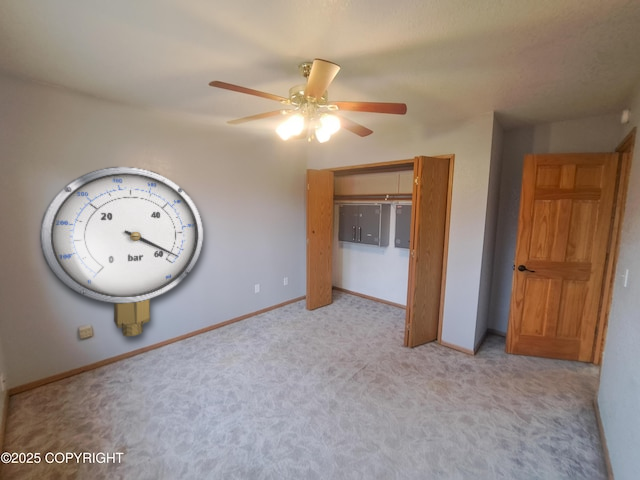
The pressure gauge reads 57.5 bar
